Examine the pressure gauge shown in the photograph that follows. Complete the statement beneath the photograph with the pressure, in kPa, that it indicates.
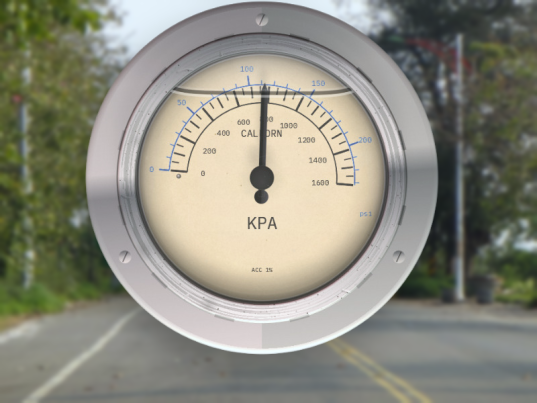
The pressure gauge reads 775 kPa
